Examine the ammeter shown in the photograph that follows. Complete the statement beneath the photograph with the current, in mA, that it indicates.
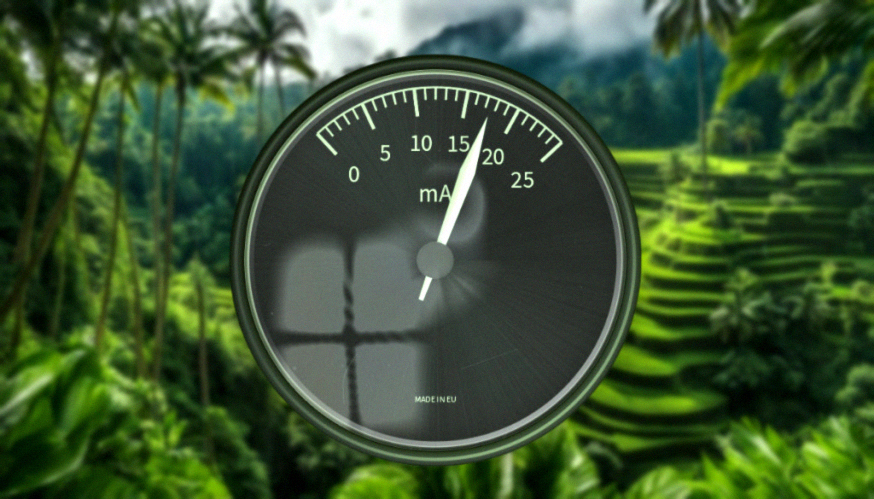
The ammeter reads 17.5 mA
